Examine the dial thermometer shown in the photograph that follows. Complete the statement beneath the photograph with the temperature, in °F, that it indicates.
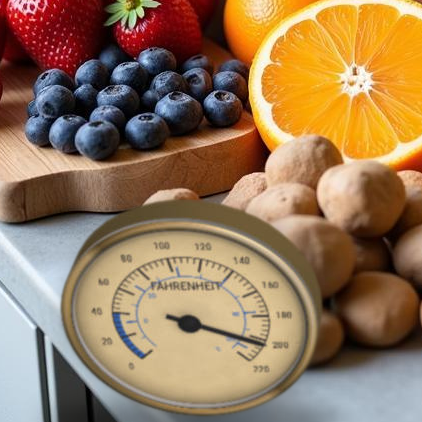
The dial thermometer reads 200 °F
